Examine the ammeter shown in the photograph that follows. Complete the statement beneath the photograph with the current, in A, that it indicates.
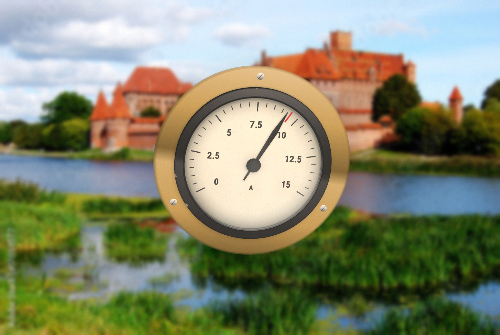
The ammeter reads 9.25 A
